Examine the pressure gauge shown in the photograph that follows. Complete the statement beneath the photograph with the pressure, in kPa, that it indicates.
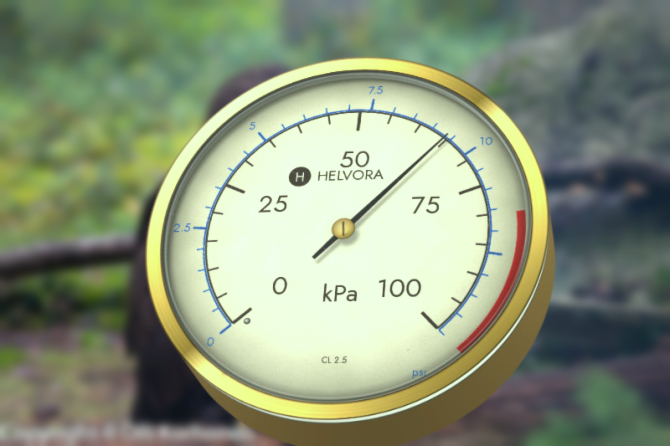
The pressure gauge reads 65 kPa
